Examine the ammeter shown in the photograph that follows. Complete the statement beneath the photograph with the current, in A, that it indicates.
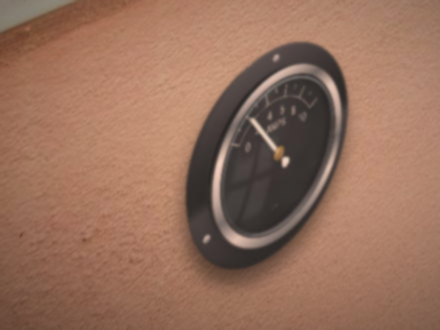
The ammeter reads 2 A
